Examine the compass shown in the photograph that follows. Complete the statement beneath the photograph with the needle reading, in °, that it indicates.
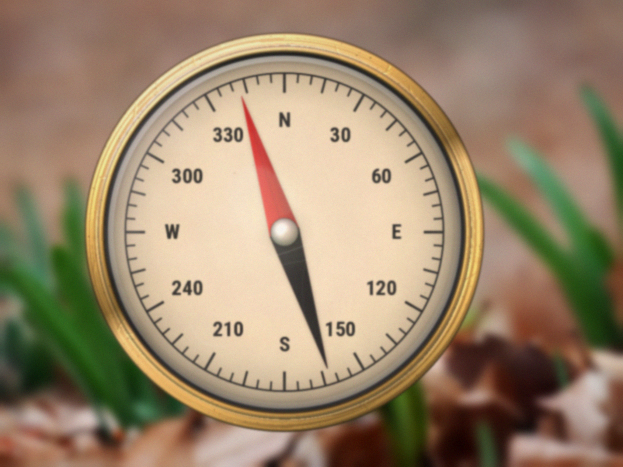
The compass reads 342.5 °
